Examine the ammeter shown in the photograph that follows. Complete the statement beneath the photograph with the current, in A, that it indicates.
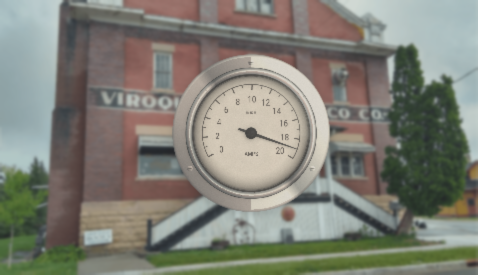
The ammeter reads 19 A
